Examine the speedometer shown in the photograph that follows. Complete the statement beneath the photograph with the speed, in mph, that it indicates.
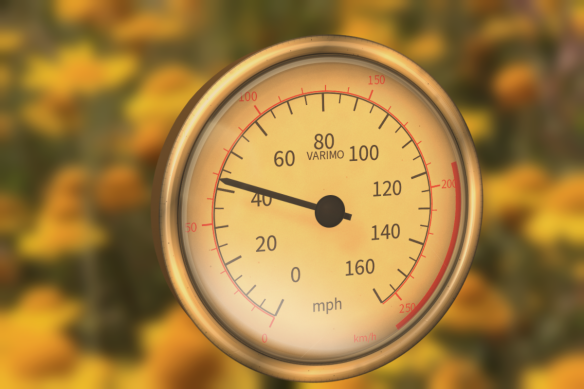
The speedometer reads 42.5 mph
